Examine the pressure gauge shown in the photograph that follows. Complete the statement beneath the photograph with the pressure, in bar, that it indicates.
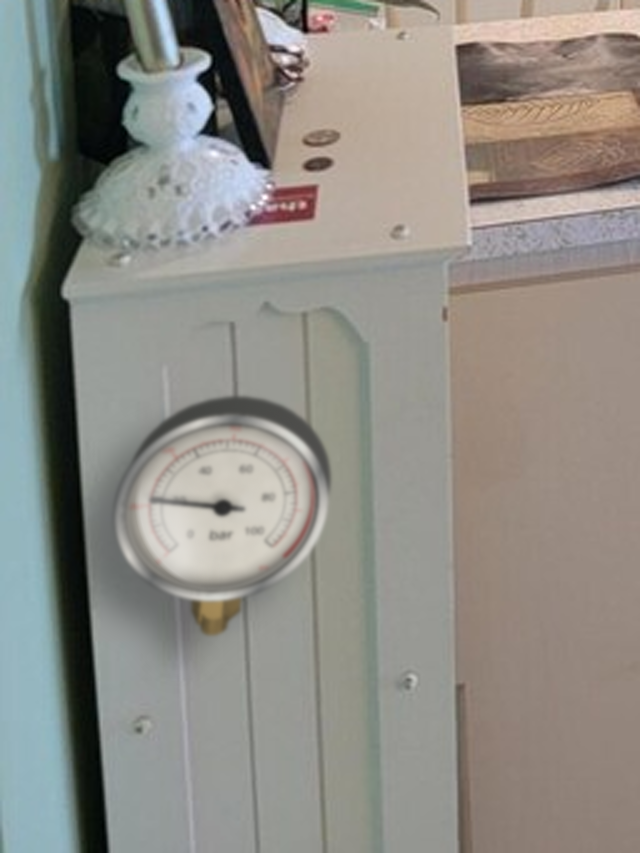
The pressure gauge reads 20 bar
